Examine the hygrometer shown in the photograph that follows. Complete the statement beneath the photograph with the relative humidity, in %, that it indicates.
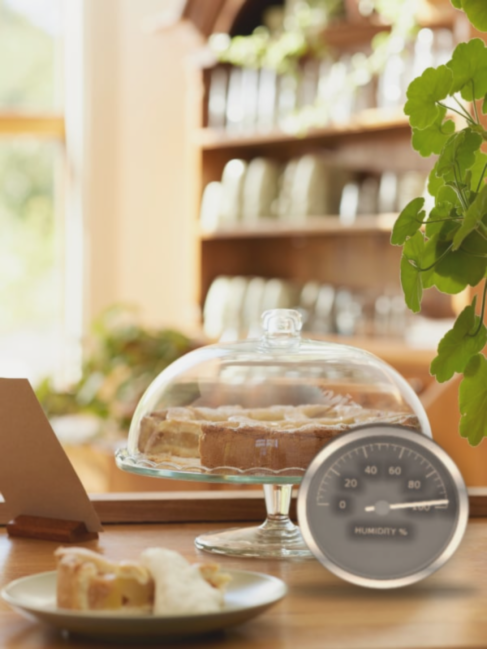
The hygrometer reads 96 %
